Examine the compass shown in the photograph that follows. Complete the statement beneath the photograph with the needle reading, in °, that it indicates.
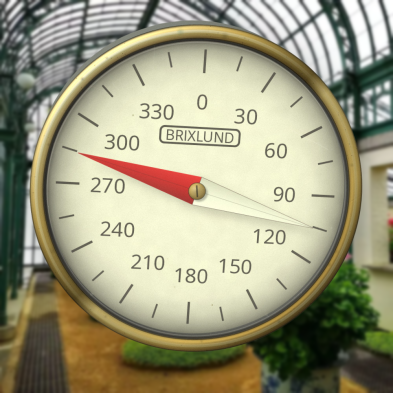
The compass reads 285 °
